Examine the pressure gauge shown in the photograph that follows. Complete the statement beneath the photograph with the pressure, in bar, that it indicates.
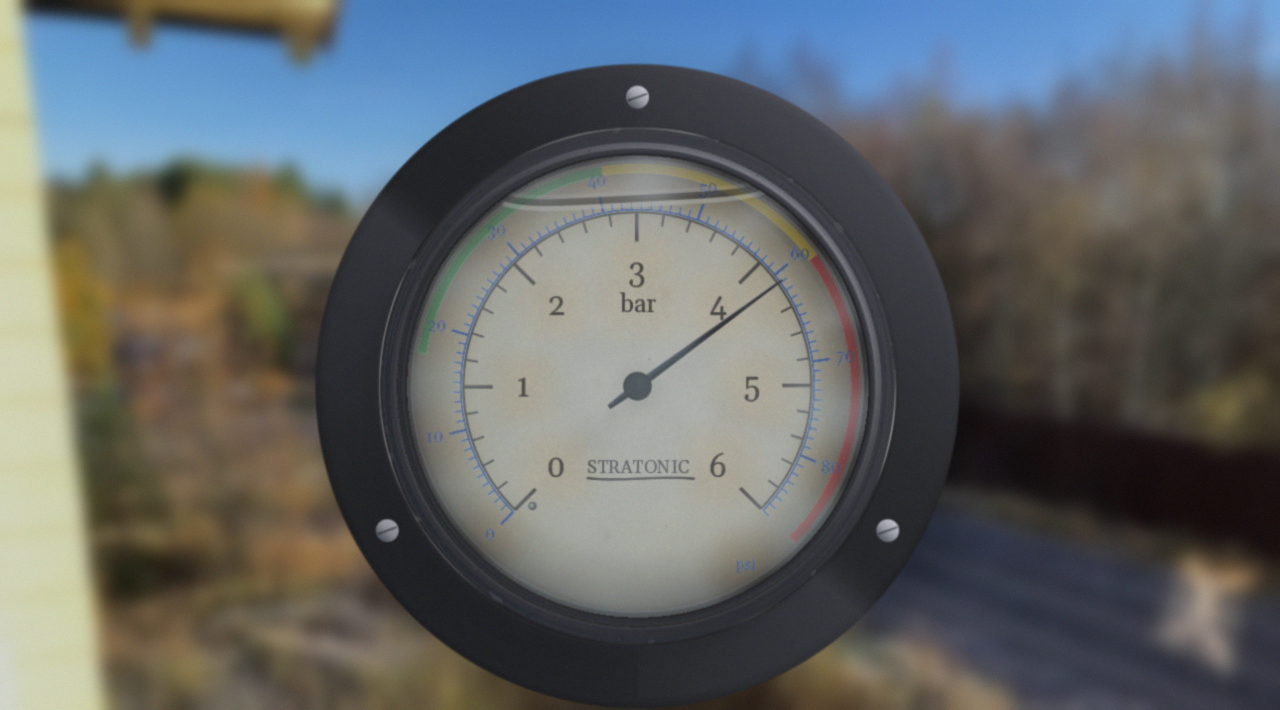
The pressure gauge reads 4.2 bar
